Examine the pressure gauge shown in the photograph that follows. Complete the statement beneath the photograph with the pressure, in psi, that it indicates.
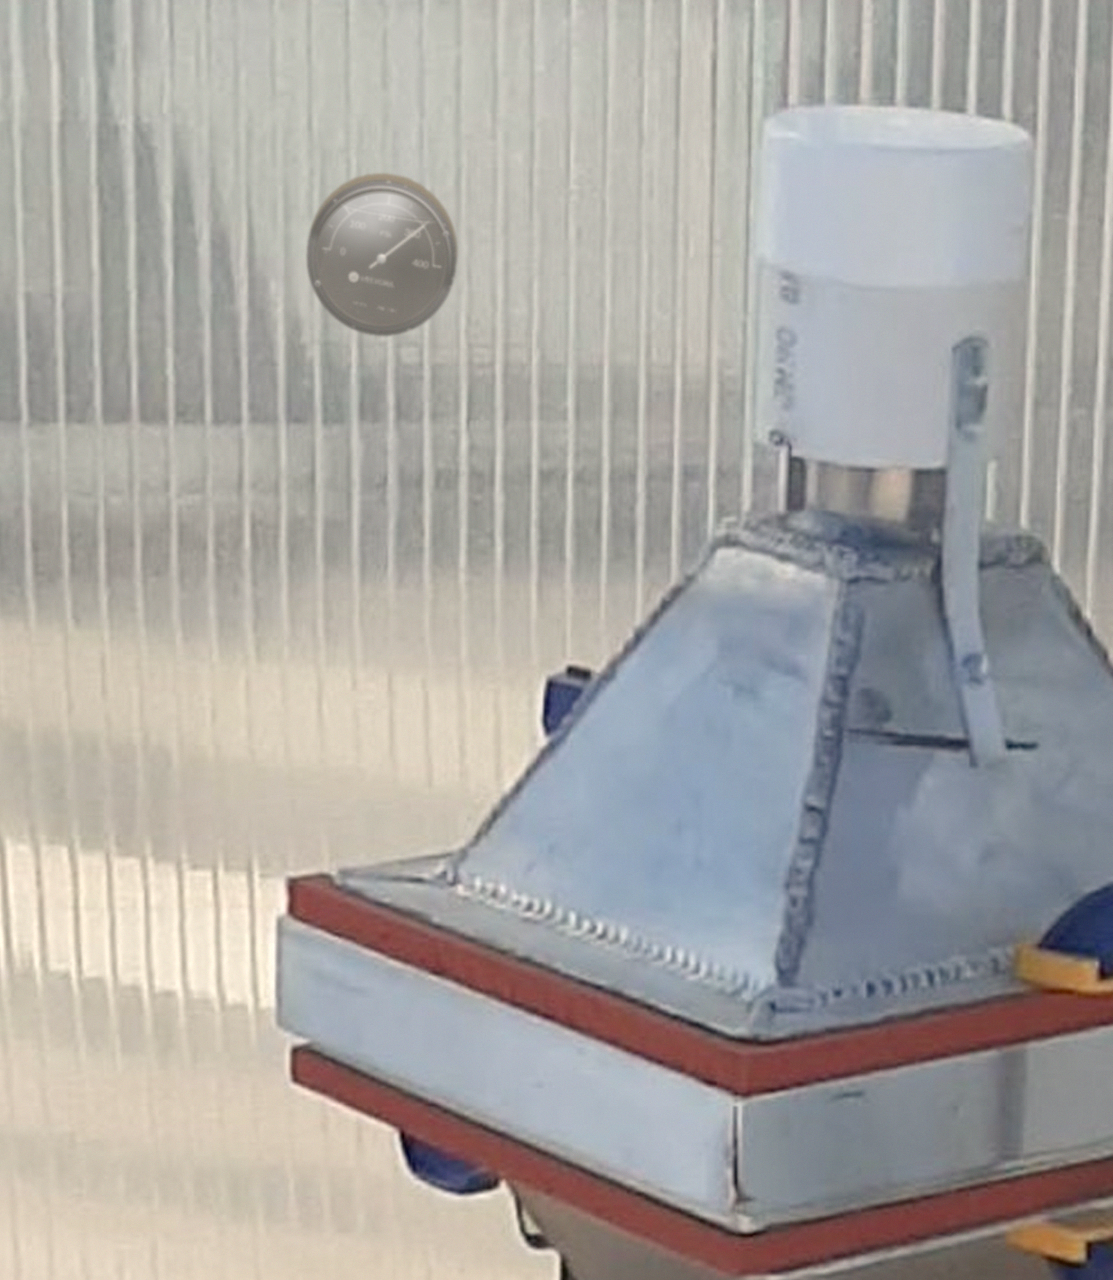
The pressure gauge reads 300 psi
